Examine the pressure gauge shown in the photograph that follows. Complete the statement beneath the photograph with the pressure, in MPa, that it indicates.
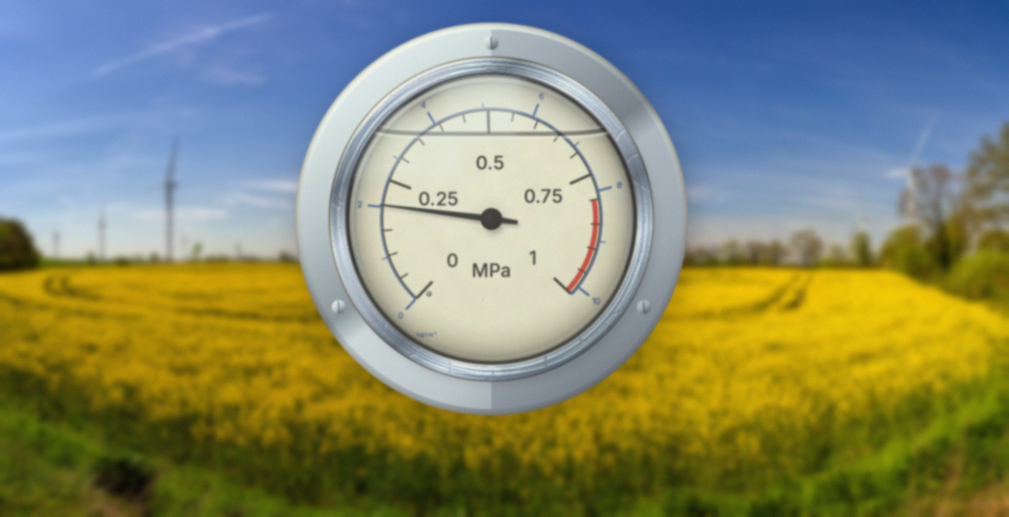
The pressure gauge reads 0.2 MPa
